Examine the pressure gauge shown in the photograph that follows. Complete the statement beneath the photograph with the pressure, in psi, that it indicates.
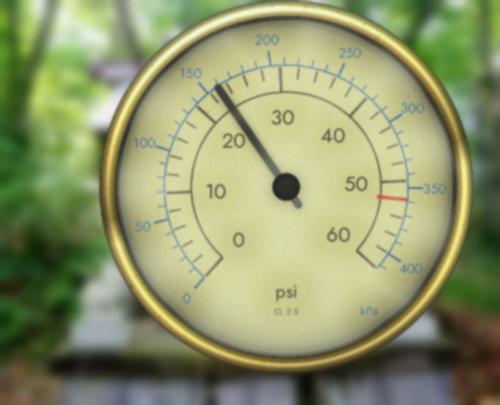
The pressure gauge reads 23 psi
